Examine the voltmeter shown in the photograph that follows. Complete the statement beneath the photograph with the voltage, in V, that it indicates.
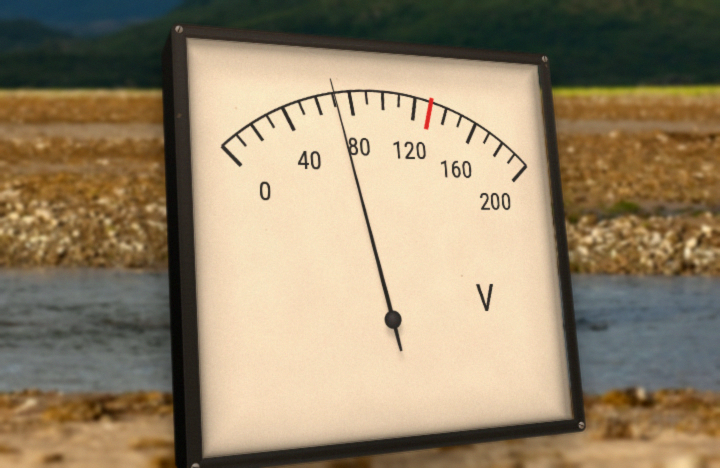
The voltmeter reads 70 V
